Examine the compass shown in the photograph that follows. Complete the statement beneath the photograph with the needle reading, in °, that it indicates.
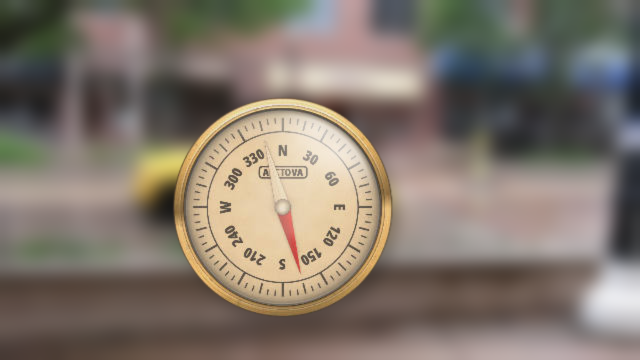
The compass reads 165 °
